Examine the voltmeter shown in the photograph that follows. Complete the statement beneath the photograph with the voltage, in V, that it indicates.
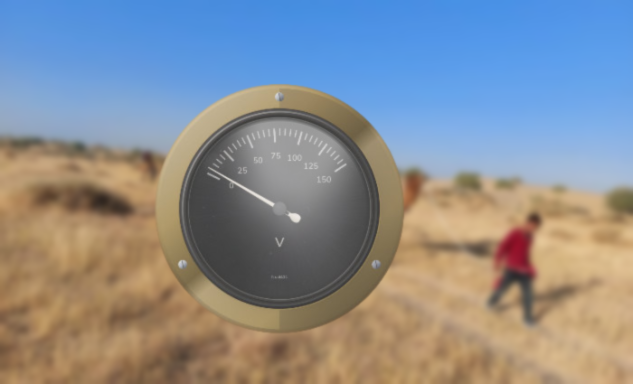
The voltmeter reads 5 V
